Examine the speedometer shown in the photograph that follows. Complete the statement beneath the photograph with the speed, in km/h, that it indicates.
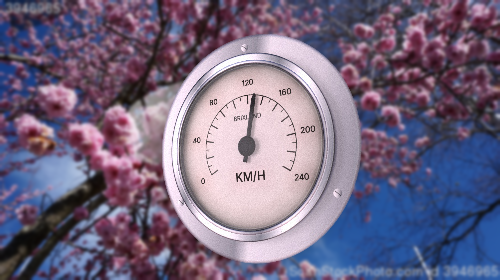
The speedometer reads 130 km/h
